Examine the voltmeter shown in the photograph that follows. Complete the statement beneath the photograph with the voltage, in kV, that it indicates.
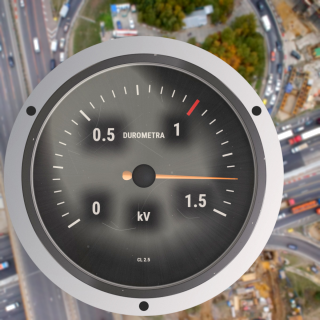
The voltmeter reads 1.35 kV
